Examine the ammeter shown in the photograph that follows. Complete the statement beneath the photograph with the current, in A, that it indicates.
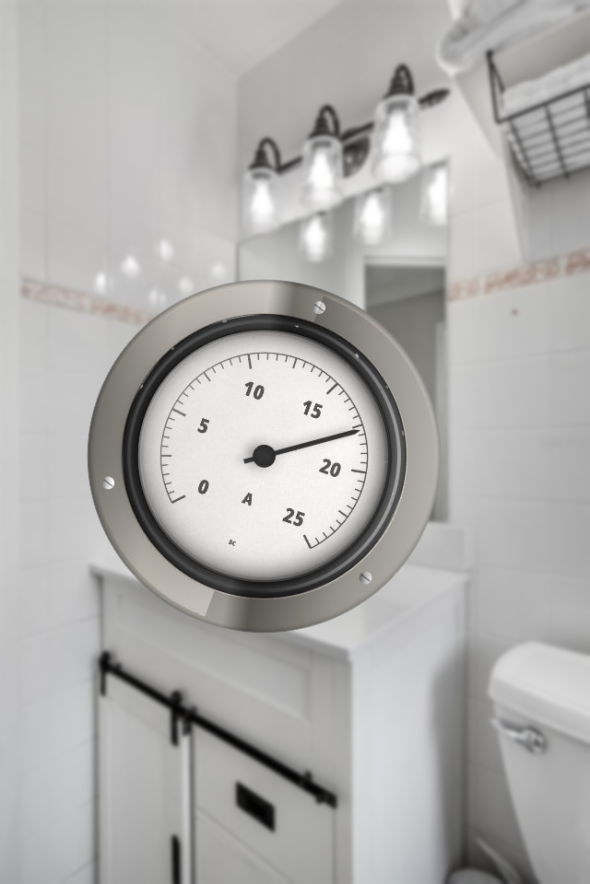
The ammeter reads 17.75 A
